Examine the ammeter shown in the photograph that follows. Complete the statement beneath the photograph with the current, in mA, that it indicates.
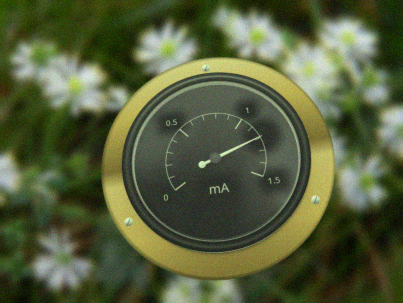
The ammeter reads 1.2 mA
